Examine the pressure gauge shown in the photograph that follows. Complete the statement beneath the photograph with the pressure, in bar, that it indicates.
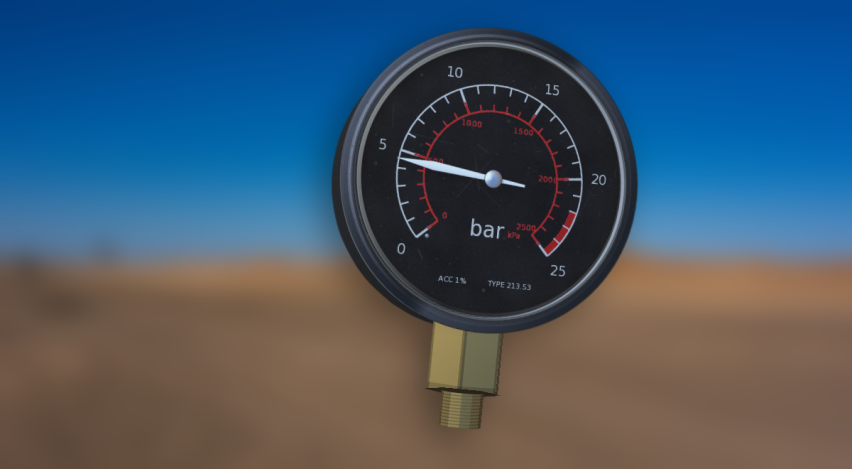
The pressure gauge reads 4.5 bar
